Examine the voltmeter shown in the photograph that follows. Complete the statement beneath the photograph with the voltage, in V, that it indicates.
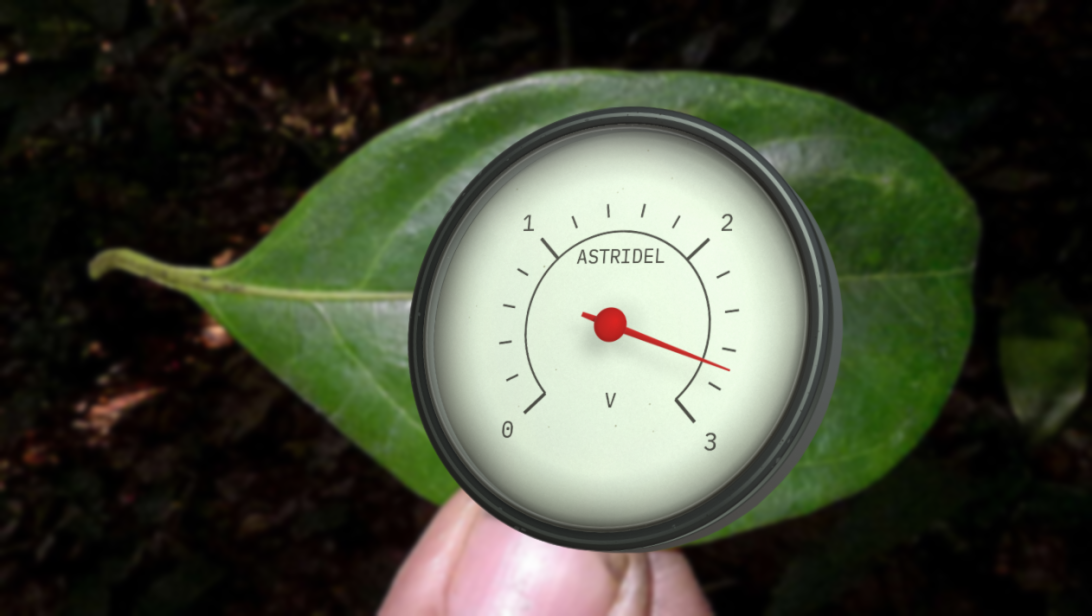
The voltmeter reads 2.7 V
